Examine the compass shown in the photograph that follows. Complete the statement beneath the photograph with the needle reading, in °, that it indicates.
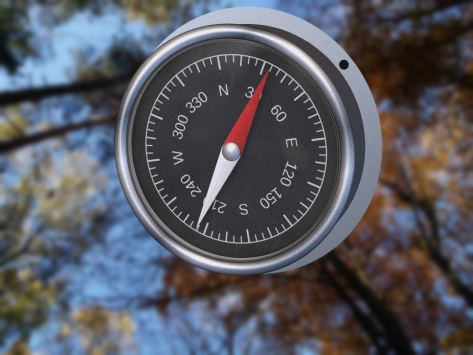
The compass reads 35 °
